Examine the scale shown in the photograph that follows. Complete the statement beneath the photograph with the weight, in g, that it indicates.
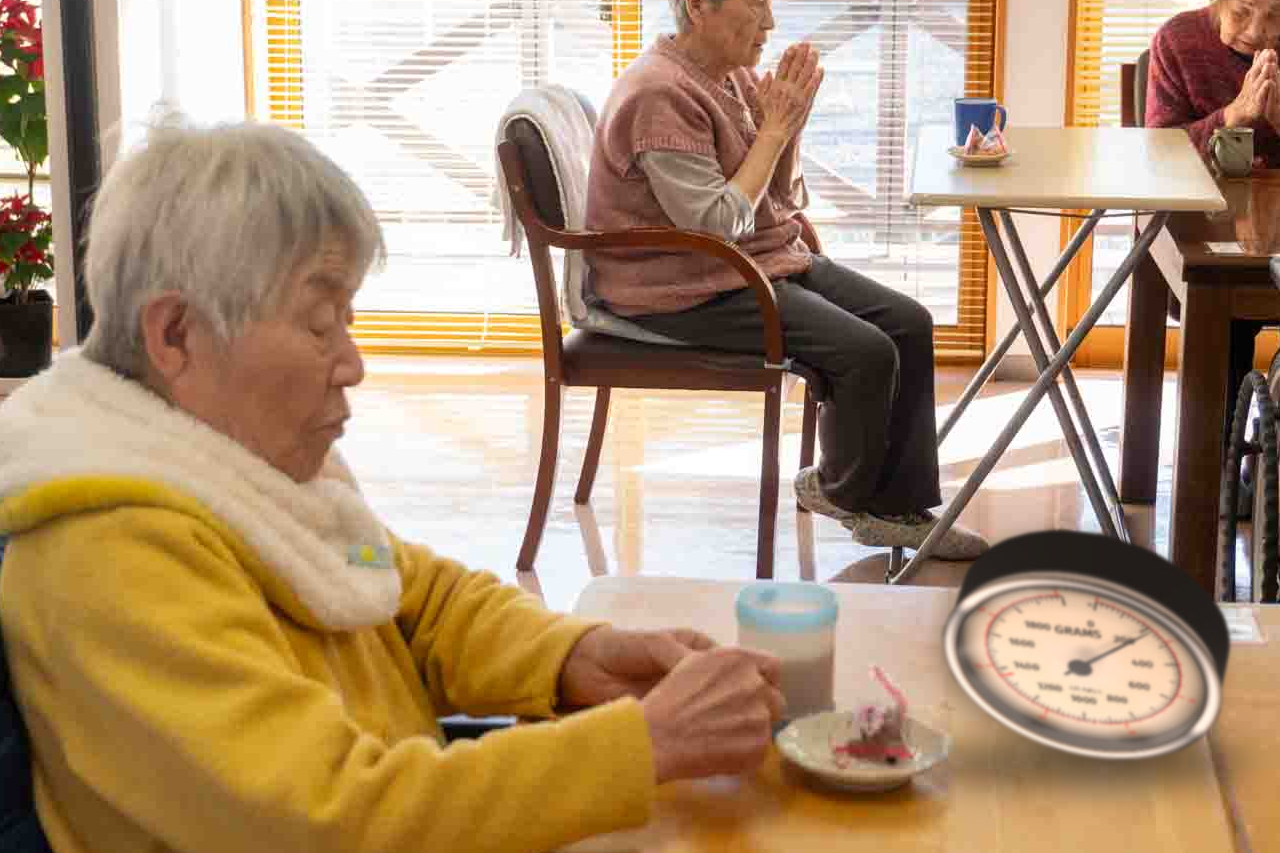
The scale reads 200 g
